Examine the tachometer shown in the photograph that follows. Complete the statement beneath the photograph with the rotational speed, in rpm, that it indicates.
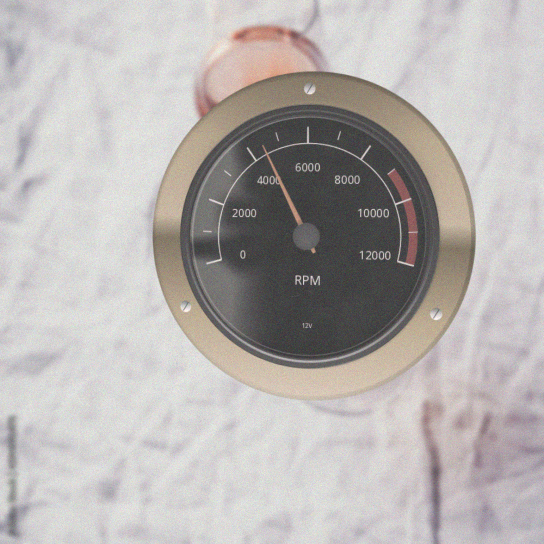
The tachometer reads 4500 rpm
